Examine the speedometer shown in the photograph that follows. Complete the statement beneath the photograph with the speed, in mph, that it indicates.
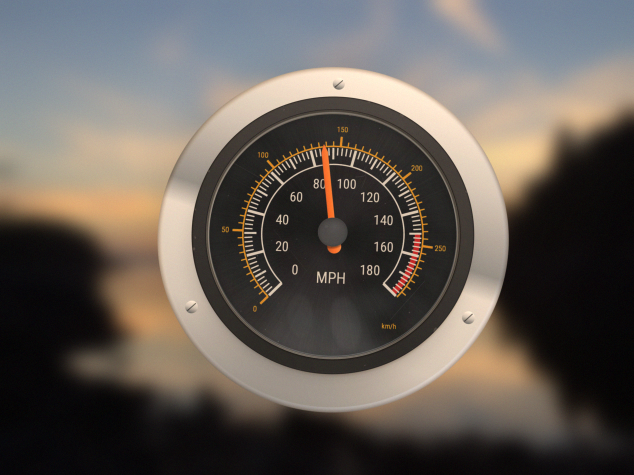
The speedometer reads 86 mph
